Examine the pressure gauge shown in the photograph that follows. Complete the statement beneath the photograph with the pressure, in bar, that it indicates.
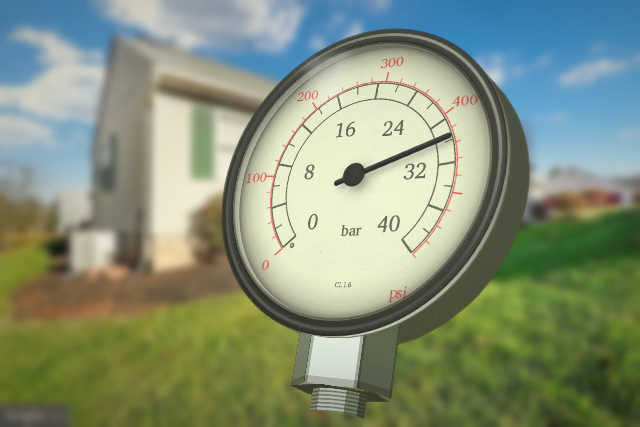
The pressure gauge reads 30 bar
